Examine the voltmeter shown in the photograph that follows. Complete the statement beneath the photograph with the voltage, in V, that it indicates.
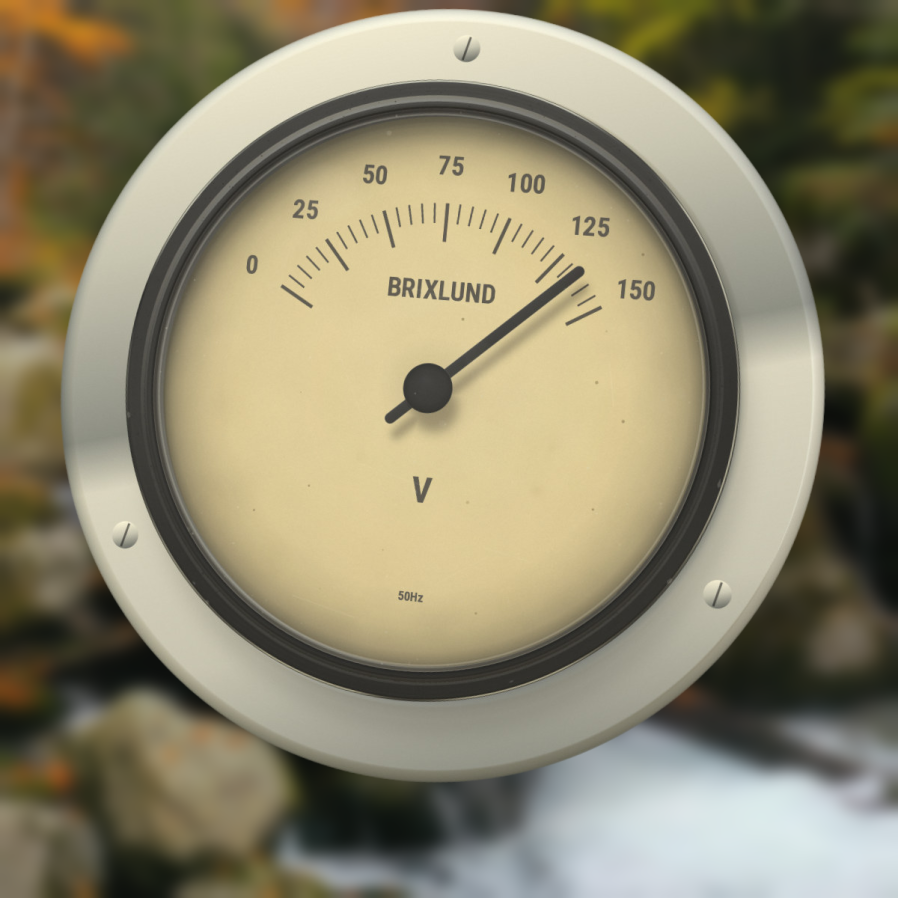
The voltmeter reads 135 V
